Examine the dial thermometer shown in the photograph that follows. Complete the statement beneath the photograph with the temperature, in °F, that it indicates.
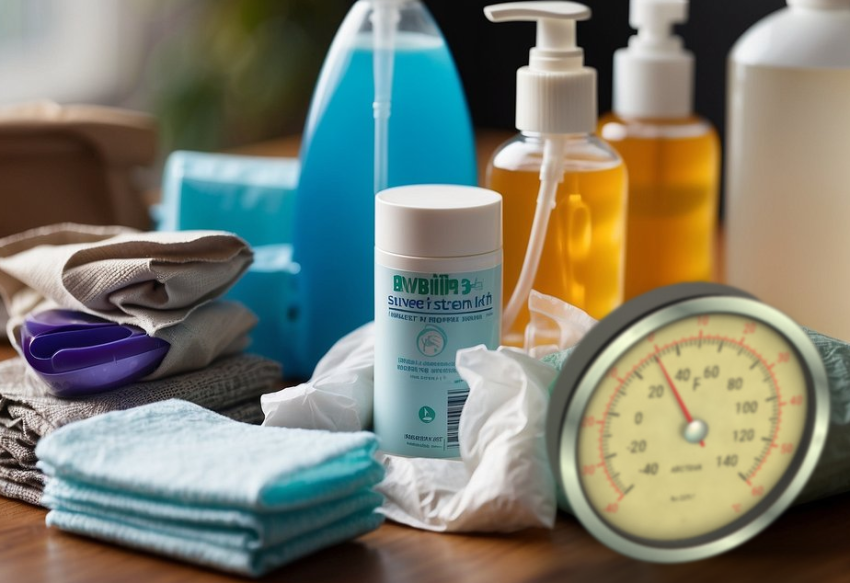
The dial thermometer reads 30 °F
